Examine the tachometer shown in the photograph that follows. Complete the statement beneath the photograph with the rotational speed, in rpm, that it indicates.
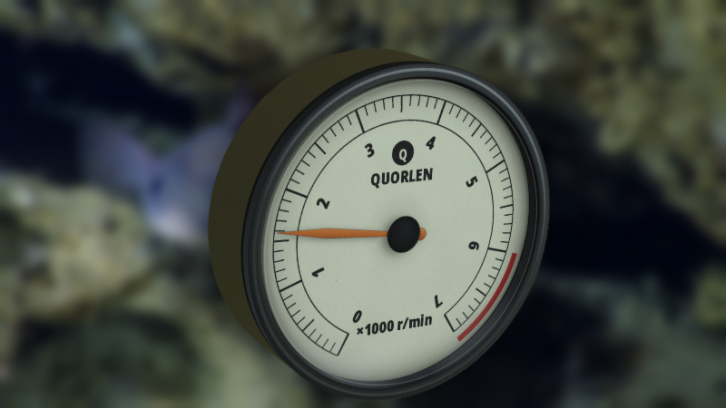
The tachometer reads 1600 rpm
